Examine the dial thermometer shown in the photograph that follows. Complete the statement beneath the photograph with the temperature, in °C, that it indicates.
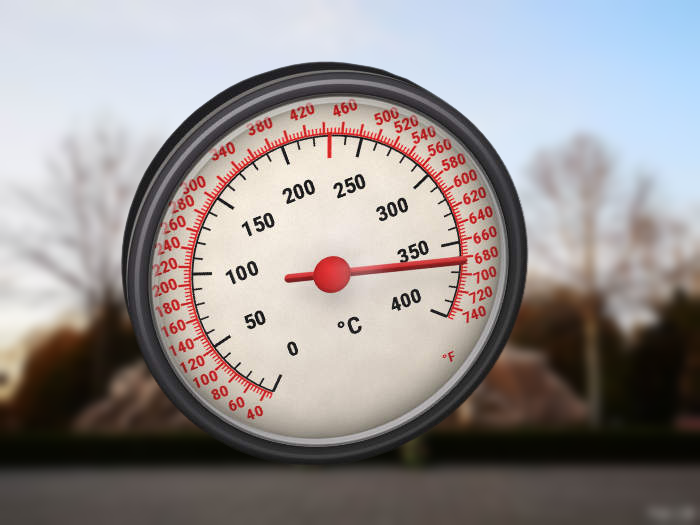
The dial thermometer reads 360 °C
